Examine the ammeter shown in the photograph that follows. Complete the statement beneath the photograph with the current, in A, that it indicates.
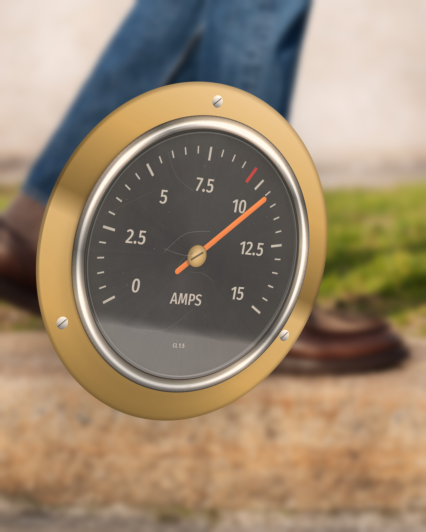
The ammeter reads 10.5 A
